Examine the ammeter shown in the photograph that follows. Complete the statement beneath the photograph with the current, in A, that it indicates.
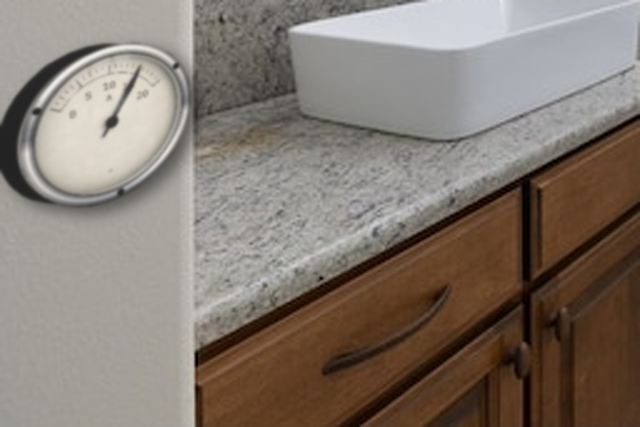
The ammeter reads 15 A
